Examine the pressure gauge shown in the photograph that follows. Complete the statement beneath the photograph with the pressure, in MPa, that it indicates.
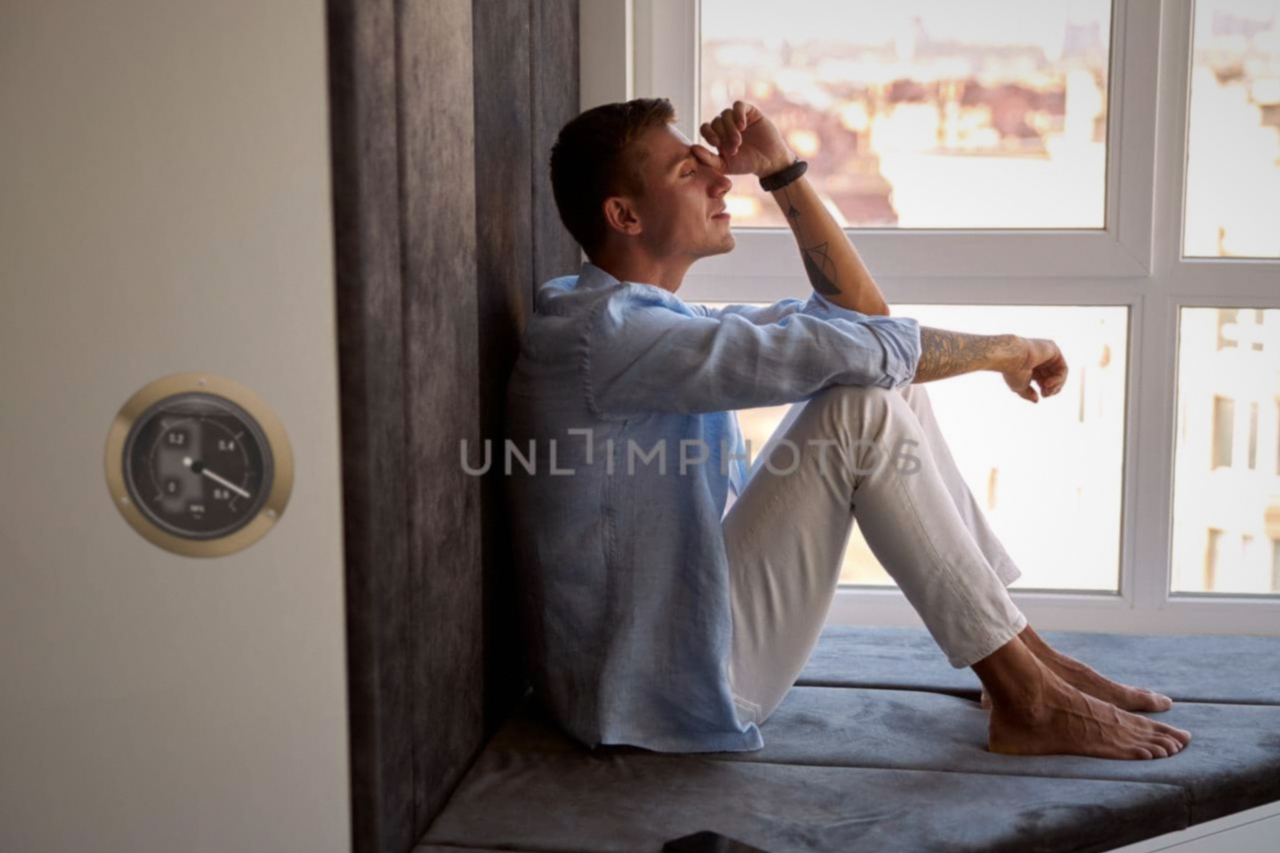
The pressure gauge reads 0.55 MPa
